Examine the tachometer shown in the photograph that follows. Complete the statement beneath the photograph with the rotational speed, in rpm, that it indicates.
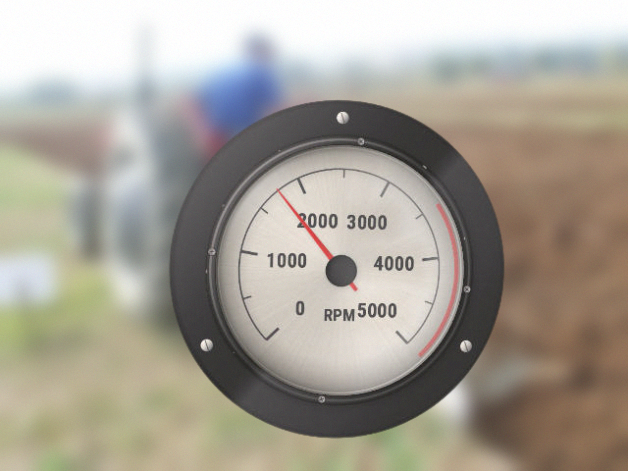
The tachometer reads 1750 rpm
